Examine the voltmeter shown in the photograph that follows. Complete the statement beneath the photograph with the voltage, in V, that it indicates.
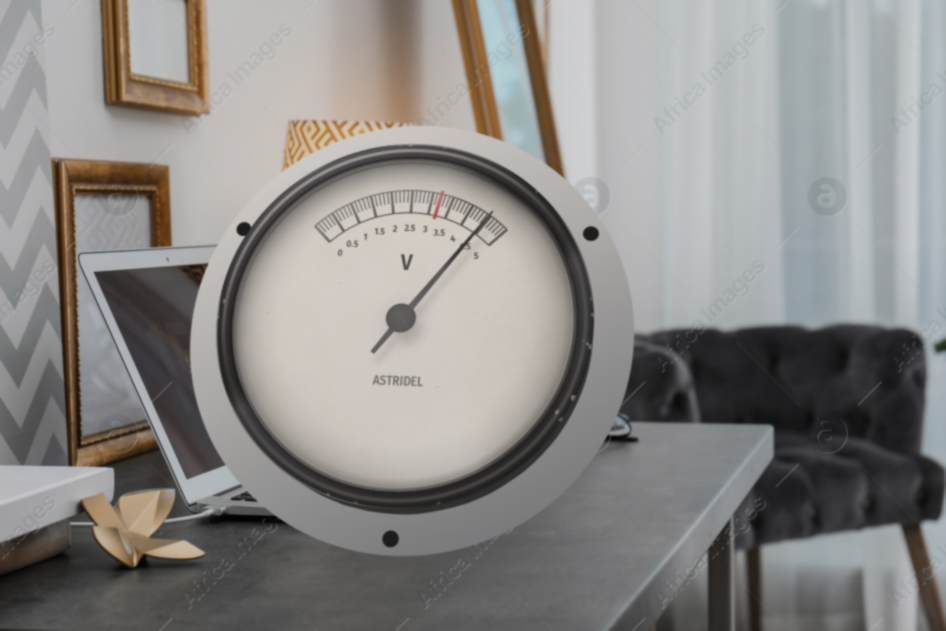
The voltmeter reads 4.5 V
